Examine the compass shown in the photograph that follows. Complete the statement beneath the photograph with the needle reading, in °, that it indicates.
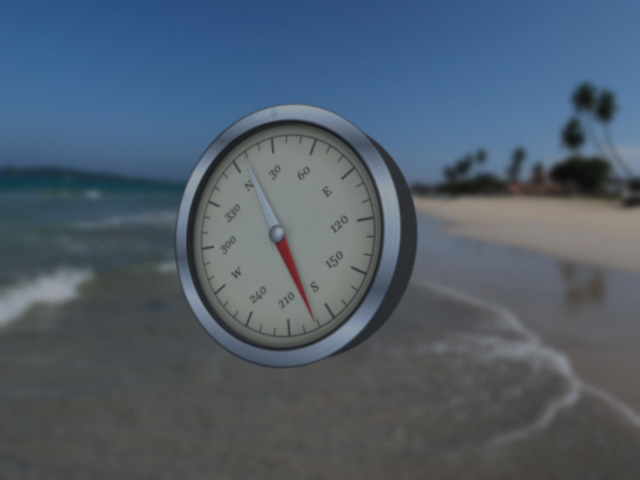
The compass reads 190 °
